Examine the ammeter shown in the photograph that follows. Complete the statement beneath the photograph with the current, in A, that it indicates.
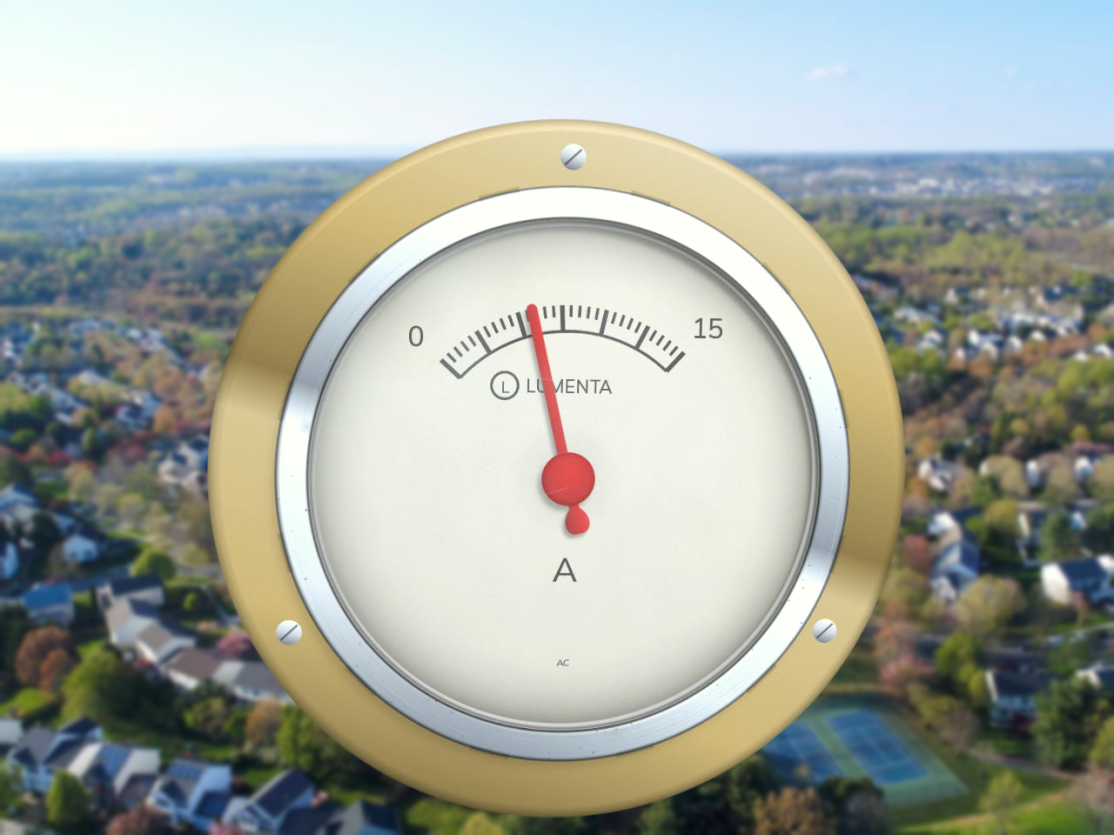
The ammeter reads 5.75 A
